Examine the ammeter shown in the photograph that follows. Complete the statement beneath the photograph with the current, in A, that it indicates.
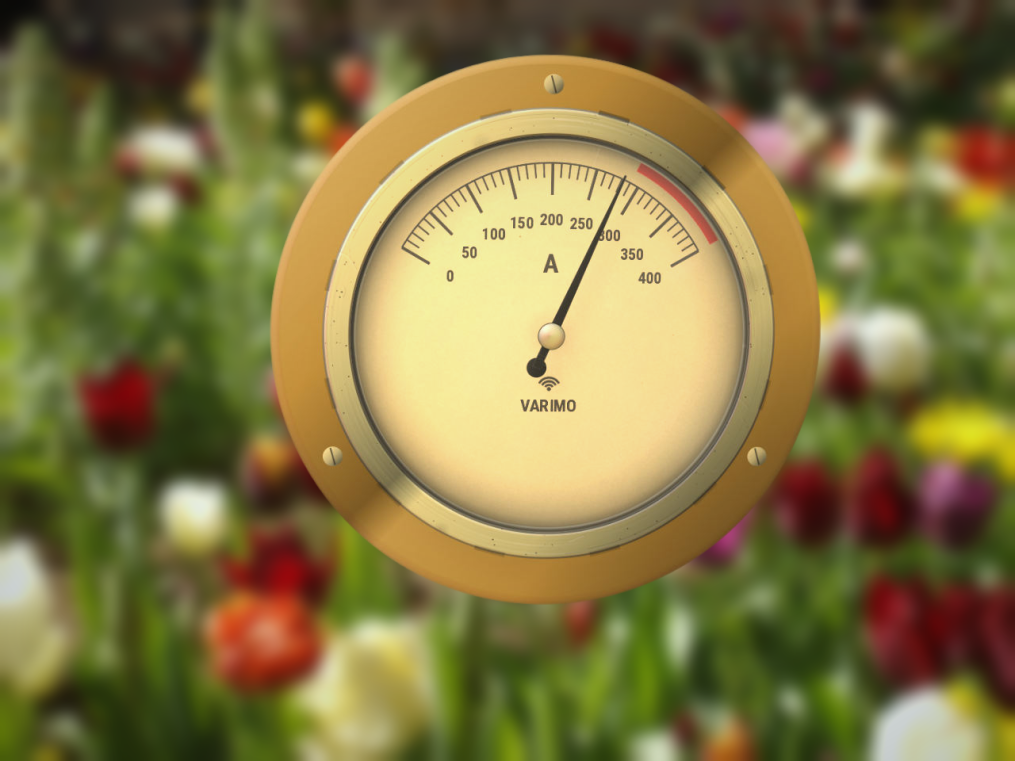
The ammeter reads 280 A
